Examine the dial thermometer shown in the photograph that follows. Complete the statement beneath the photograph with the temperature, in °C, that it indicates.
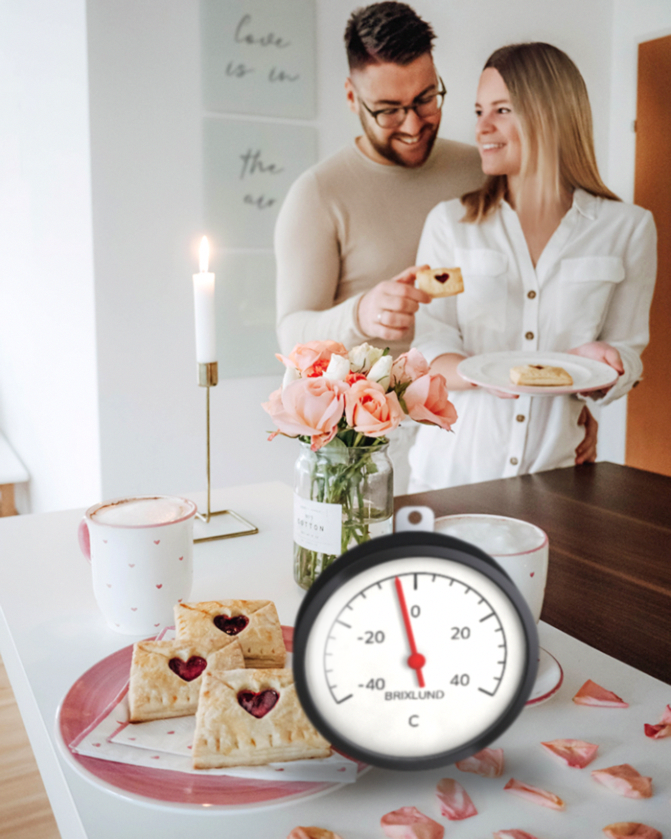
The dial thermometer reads -4 °C
